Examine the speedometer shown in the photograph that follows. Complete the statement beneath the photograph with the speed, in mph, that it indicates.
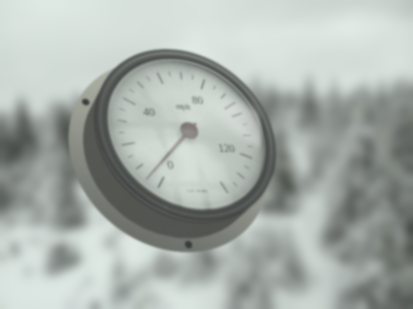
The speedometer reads 5 mph
